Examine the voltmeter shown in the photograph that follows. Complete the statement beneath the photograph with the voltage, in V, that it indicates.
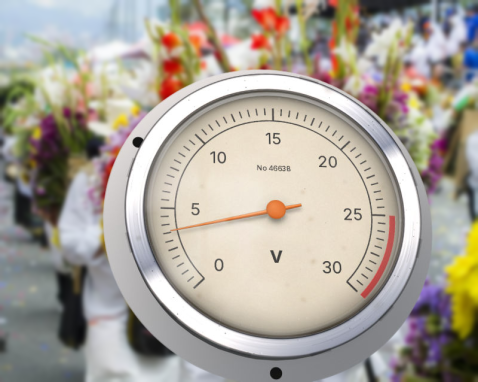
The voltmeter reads 3.5 V
